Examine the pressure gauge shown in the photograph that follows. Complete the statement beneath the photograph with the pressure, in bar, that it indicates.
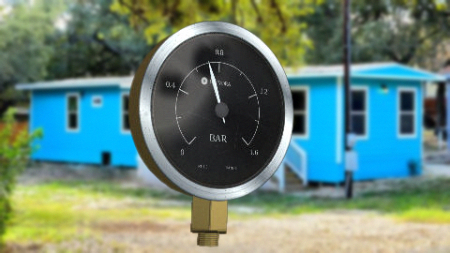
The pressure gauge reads 0.7 bar
